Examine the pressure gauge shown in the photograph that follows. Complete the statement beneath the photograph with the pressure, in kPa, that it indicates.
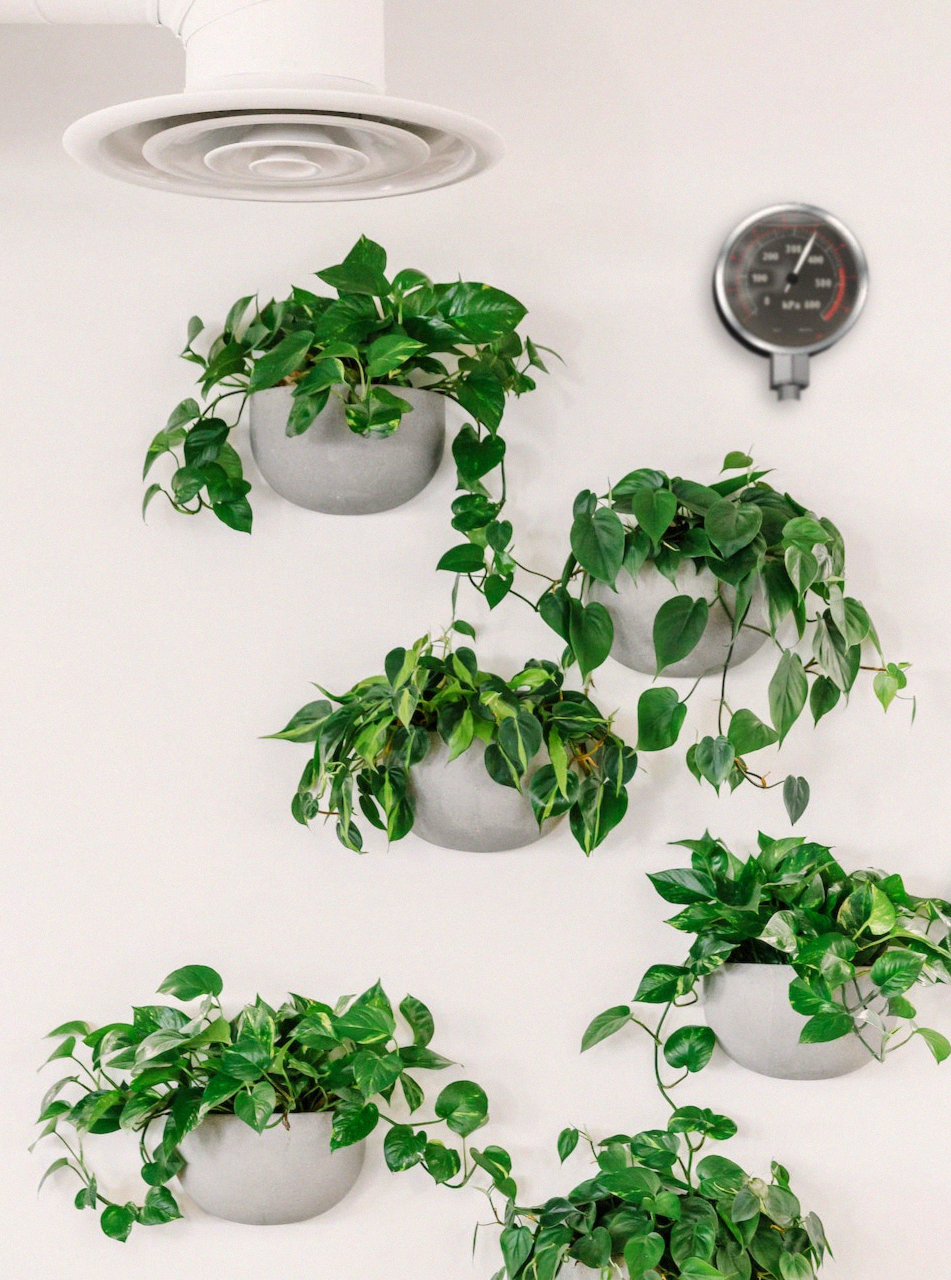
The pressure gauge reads 350 kPa
